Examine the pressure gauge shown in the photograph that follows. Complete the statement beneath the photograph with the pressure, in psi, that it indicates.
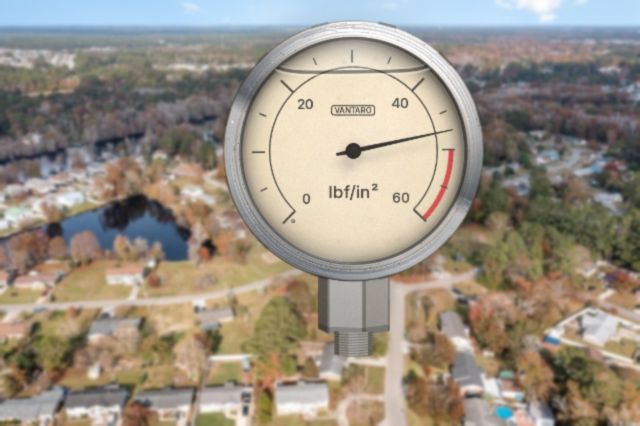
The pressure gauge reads 47.5 psi
